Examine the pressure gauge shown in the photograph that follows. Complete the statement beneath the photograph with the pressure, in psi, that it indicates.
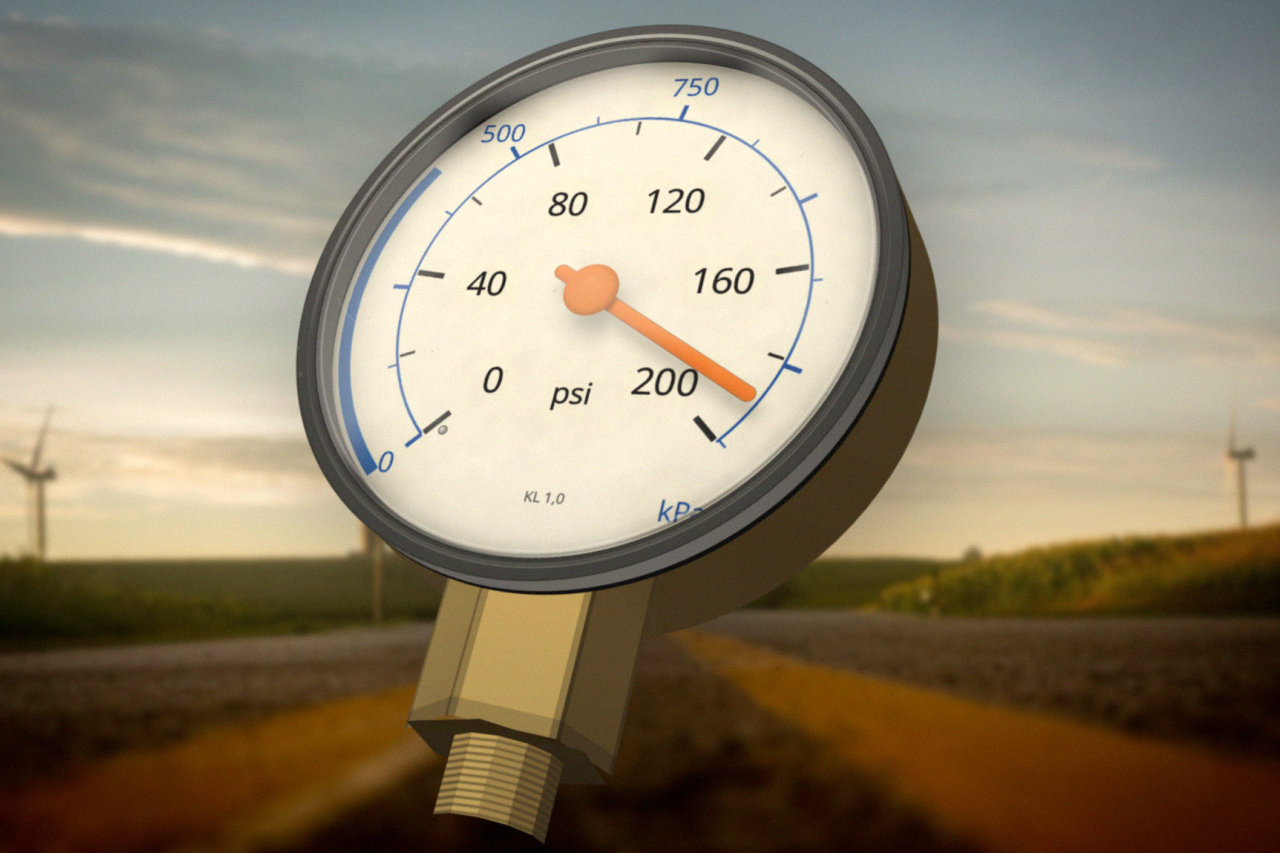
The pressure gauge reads 190 psi
